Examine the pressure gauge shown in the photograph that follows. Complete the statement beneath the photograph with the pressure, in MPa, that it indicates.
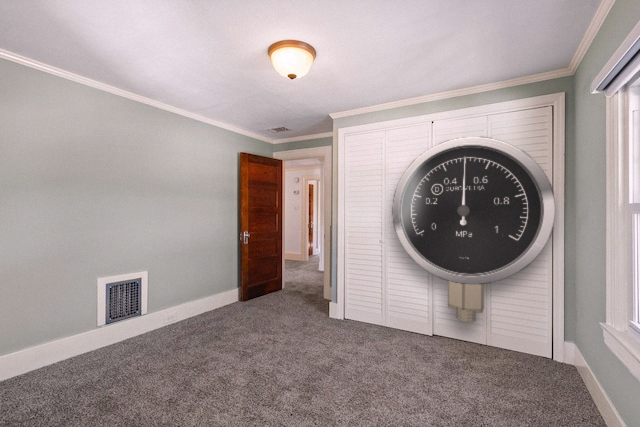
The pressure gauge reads 0.5 MPa
